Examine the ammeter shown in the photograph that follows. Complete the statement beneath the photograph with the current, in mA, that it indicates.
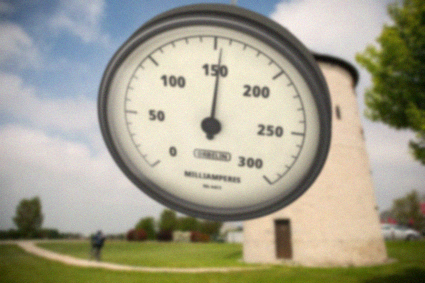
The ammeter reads 155 mA
